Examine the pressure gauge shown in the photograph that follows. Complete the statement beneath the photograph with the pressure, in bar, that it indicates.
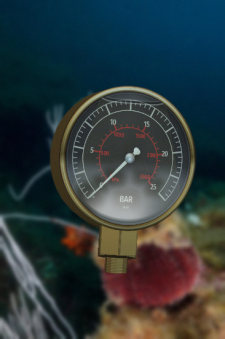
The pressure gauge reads 0 bar
